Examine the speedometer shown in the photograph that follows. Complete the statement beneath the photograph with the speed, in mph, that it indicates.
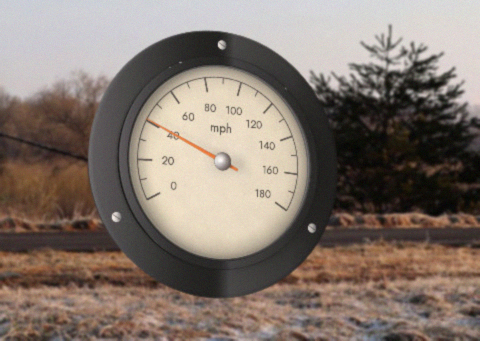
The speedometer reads 40 mph
